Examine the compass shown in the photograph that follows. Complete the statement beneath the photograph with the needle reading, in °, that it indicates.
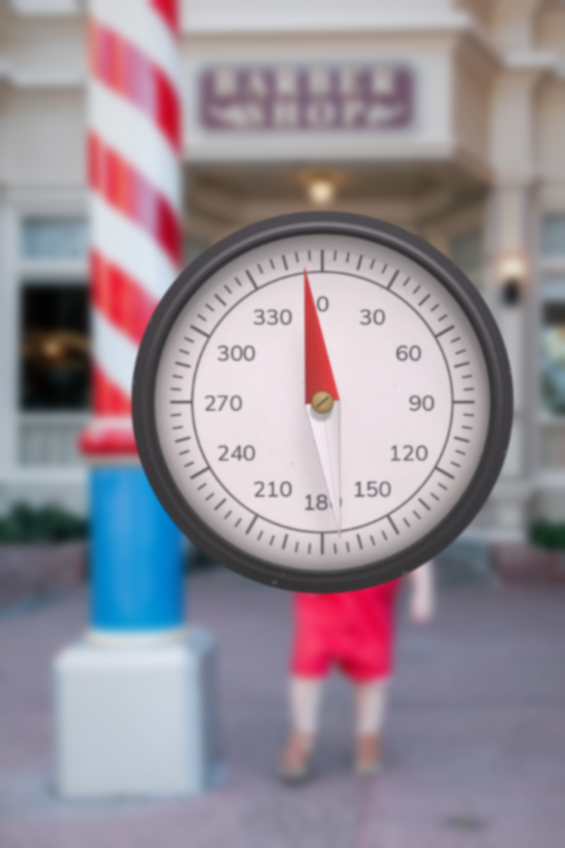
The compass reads 352.5 °
